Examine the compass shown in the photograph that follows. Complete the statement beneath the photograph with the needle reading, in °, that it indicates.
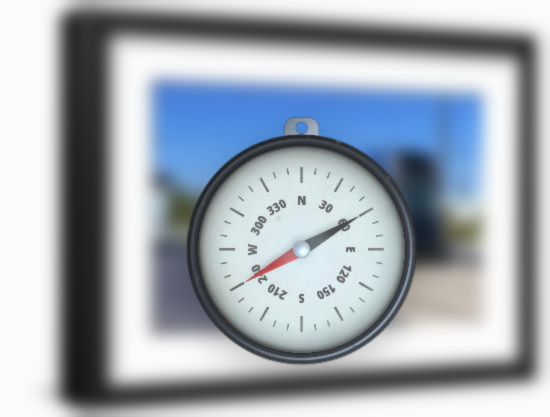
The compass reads 240 °
